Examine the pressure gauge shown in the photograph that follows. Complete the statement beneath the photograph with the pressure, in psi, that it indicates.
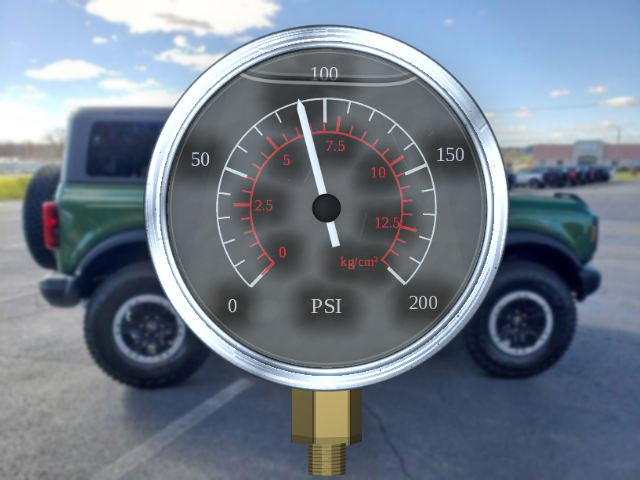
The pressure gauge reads 90 psi
